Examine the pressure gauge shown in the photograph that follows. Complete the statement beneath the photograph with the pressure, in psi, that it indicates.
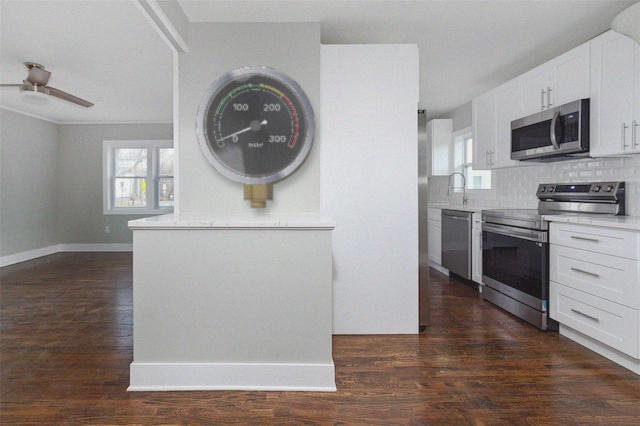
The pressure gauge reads 10 psi
